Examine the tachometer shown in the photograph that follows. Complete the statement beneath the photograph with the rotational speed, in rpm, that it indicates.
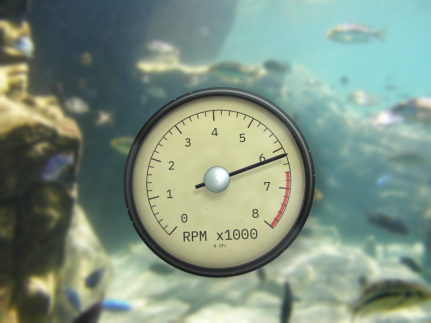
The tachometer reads 6200 rpm
